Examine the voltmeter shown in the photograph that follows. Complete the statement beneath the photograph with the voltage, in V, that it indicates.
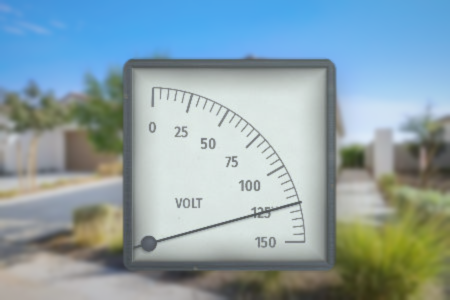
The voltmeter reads 125 V
